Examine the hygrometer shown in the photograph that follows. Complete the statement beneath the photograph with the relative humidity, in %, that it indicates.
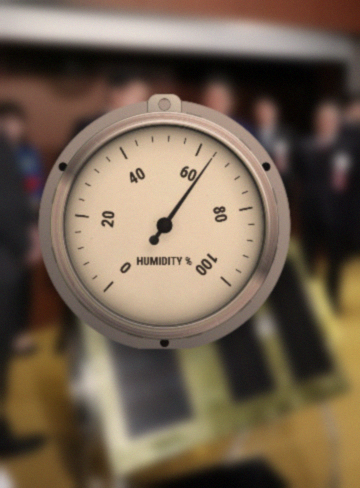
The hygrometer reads 64 %
